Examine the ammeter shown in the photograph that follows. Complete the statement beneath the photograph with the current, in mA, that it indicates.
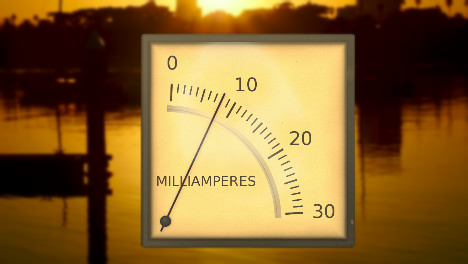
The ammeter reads 8 mA
